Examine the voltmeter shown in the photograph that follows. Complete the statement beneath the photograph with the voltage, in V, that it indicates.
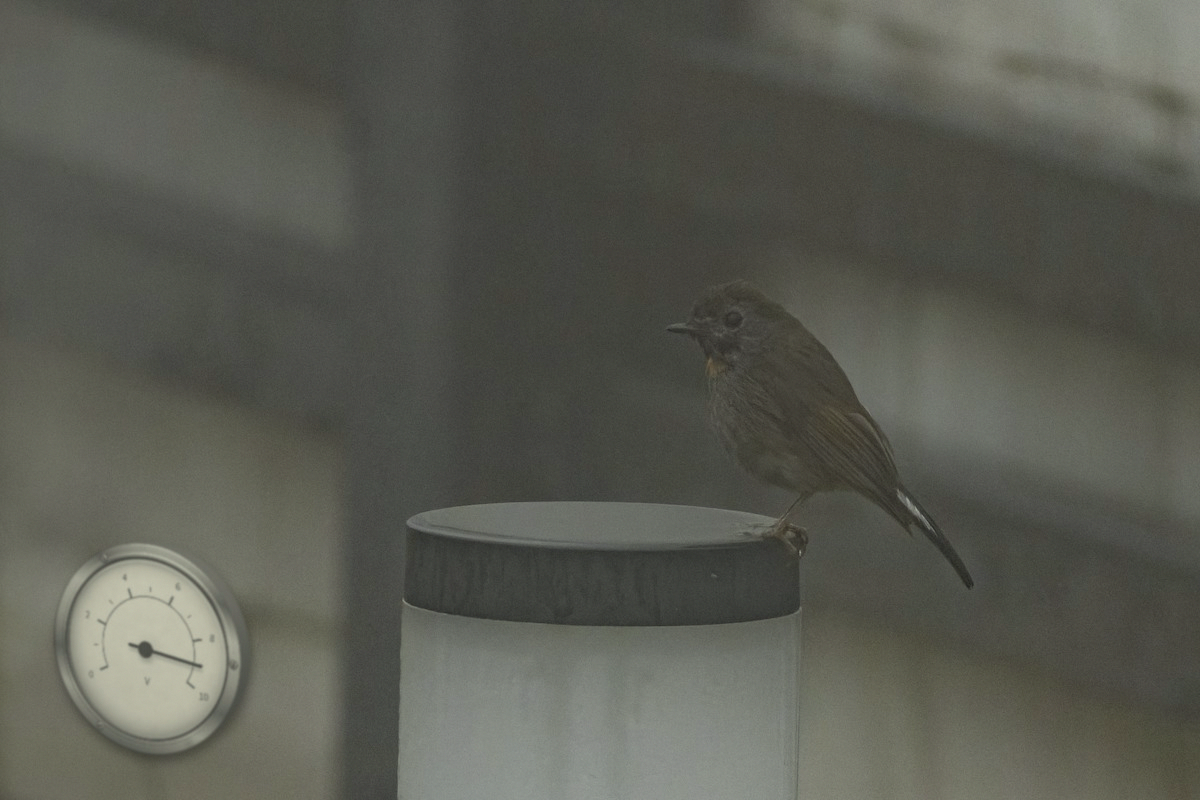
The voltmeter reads 9 V
